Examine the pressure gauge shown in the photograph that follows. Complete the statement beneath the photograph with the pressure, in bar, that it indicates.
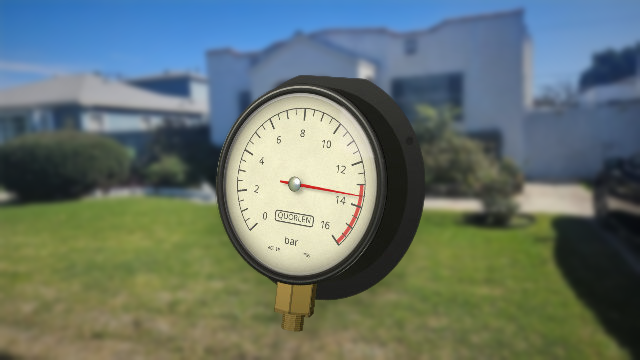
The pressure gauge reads 13.5 bar
